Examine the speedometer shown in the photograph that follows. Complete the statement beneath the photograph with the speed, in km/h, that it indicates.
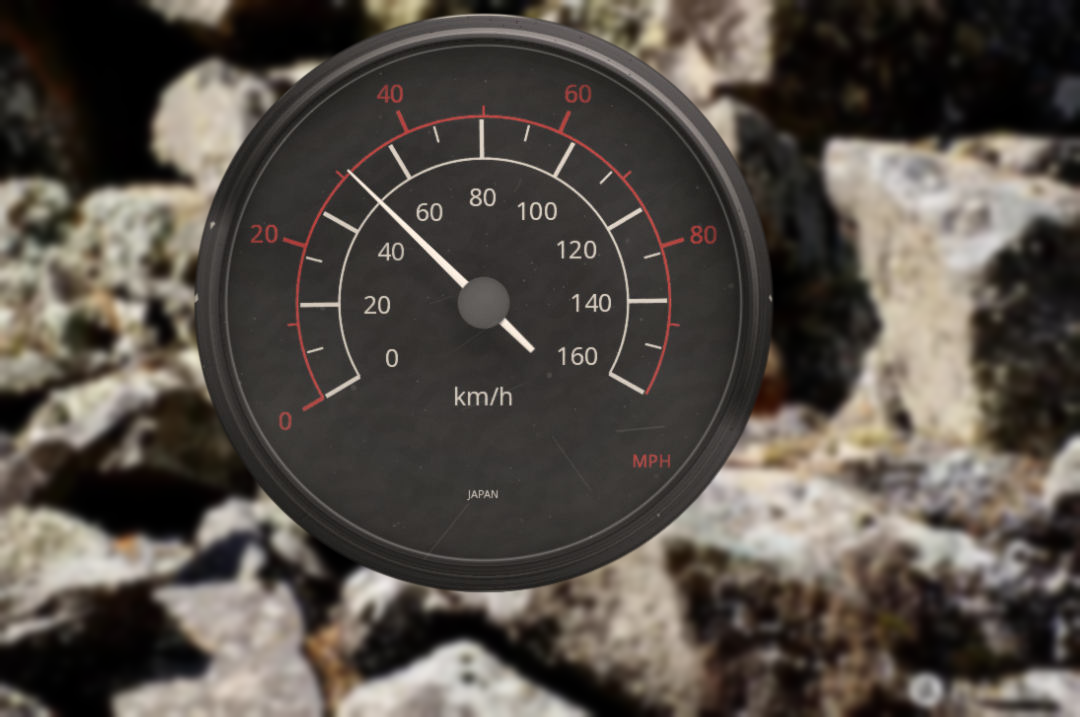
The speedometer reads 50 km/h
